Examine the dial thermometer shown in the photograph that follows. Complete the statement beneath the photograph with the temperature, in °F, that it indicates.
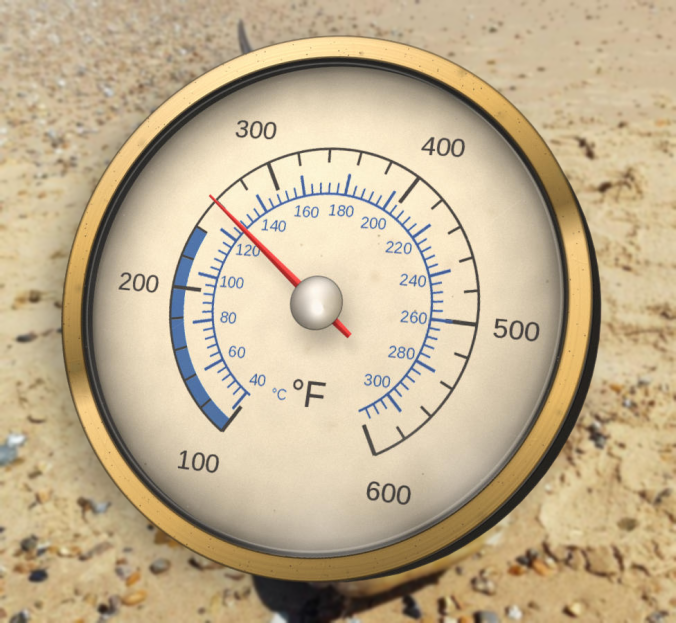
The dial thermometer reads 260 °F
